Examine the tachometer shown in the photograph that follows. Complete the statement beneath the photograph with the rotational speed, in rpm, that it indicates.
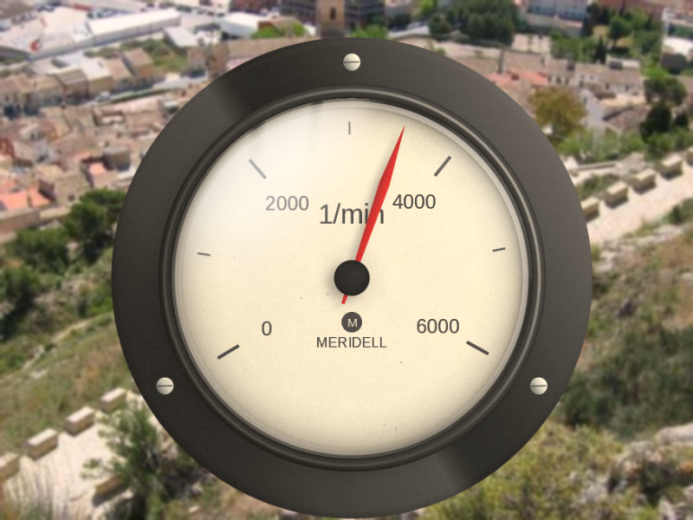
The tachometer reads 3500 rpm
